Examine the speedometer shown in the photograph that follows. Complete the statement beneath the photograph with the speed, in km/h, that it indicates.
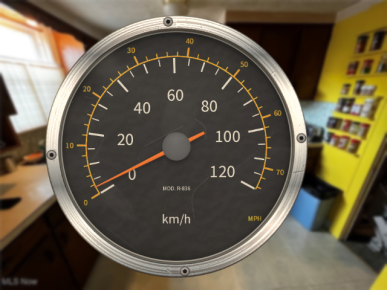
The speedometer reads 2.5 km/h
